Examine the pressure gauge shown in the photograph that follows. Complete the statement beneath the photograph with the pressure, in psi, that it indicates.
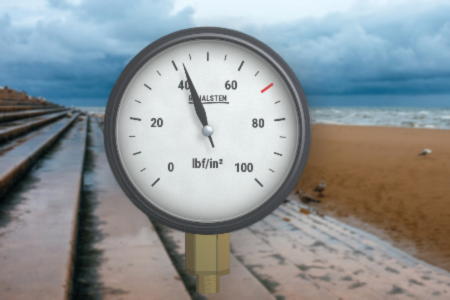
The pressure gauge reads 42.5 psi
